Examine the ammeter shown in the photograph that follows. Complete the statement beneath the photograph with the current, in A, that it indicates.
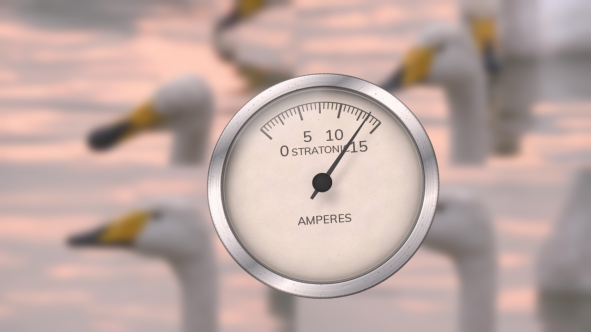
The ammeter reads 13.5 A
